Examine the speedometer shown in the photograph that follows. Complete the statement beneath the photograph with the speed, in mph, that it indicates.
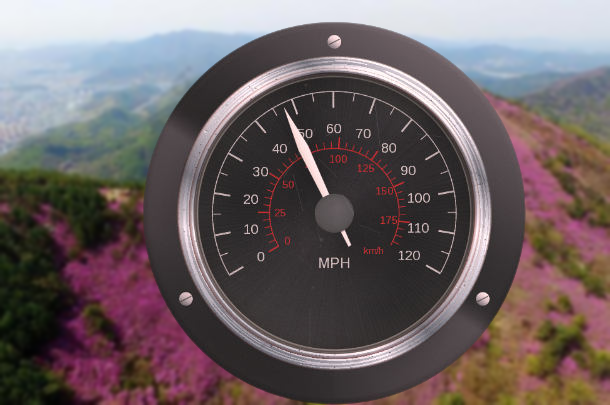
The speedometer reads 47.5 mph
